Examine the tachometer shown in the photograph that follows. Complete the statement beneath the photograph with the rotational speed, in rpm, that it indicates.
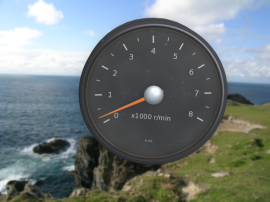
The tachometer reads 250 rpm
